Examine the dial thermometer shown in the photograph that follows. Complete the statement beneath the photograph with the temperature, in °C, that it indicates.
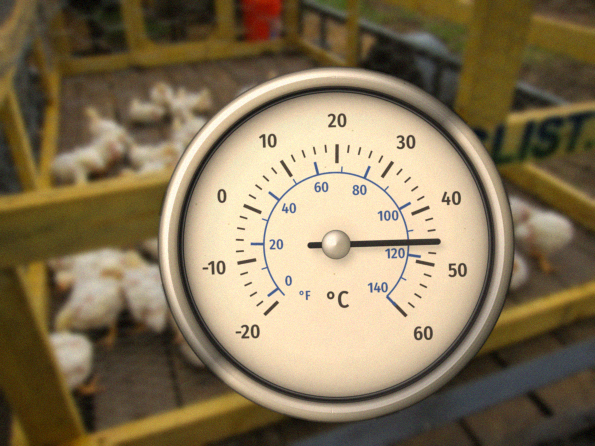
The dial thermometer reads 46 °C
